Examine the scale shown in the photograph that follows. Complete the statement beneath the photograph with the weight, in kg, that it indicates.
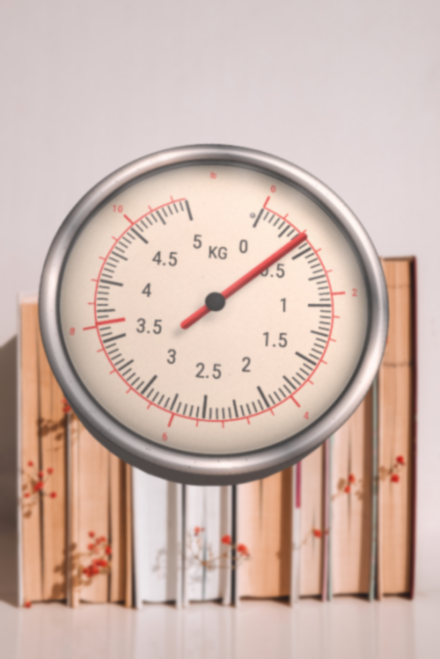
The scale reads 0.4 kg
